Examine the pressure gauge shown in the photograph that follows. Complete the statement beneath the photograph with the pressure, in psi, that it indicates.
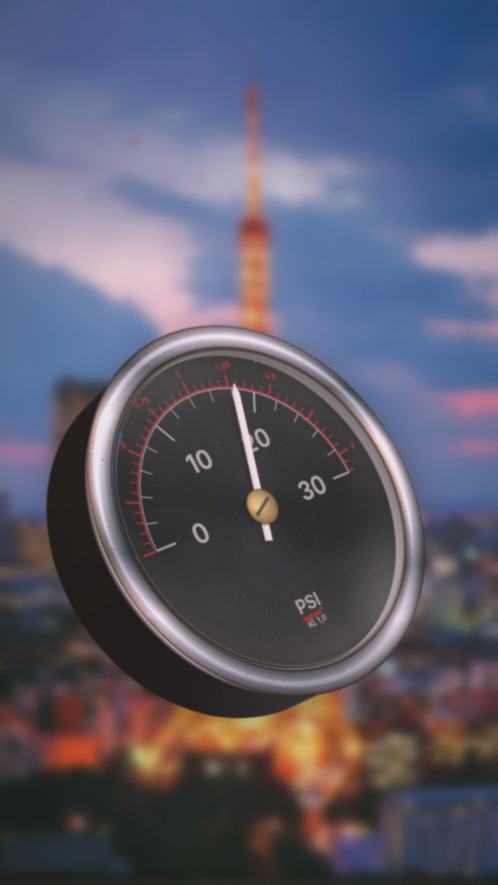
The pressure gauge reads 18 psi
